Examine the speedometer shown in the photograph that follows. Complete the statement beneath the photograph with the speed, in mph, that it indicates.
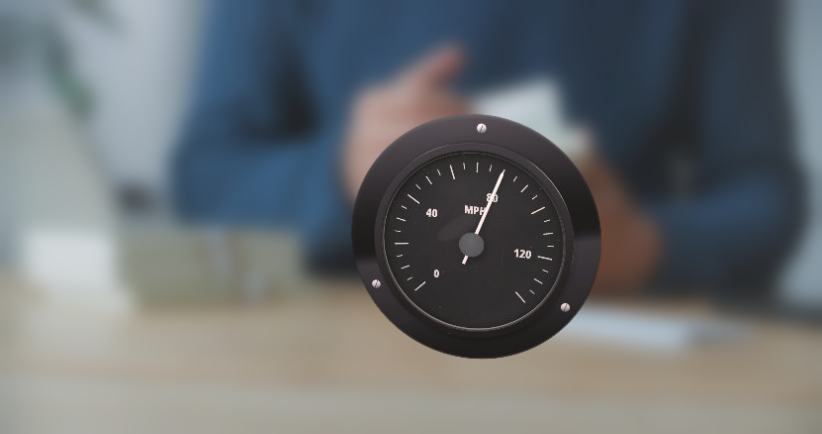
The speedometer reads 80 mph
